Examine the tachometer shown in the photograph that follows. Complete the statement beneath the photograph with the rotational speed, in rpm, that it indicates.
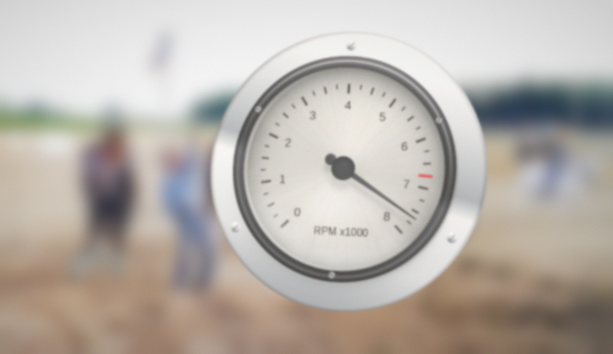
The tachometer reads 7625 rpm
